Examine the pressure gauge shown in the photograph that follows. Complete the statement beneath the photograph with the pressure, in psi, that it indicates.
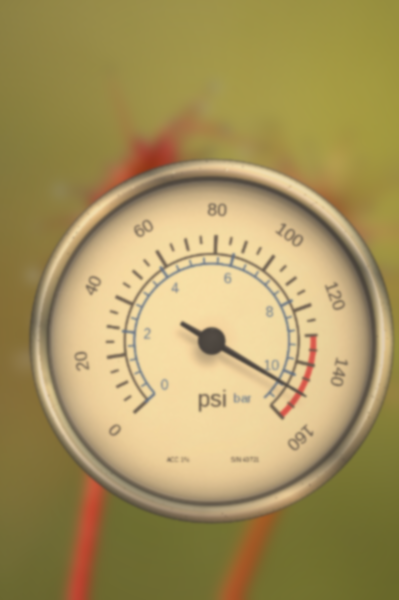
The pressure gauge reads 150 psi
